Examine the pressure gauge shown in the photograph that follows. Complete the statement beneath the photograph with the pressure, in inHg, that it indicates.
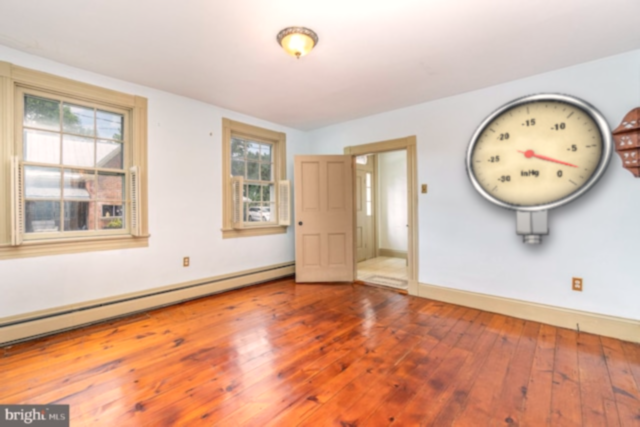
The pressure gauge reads -2 inHg
